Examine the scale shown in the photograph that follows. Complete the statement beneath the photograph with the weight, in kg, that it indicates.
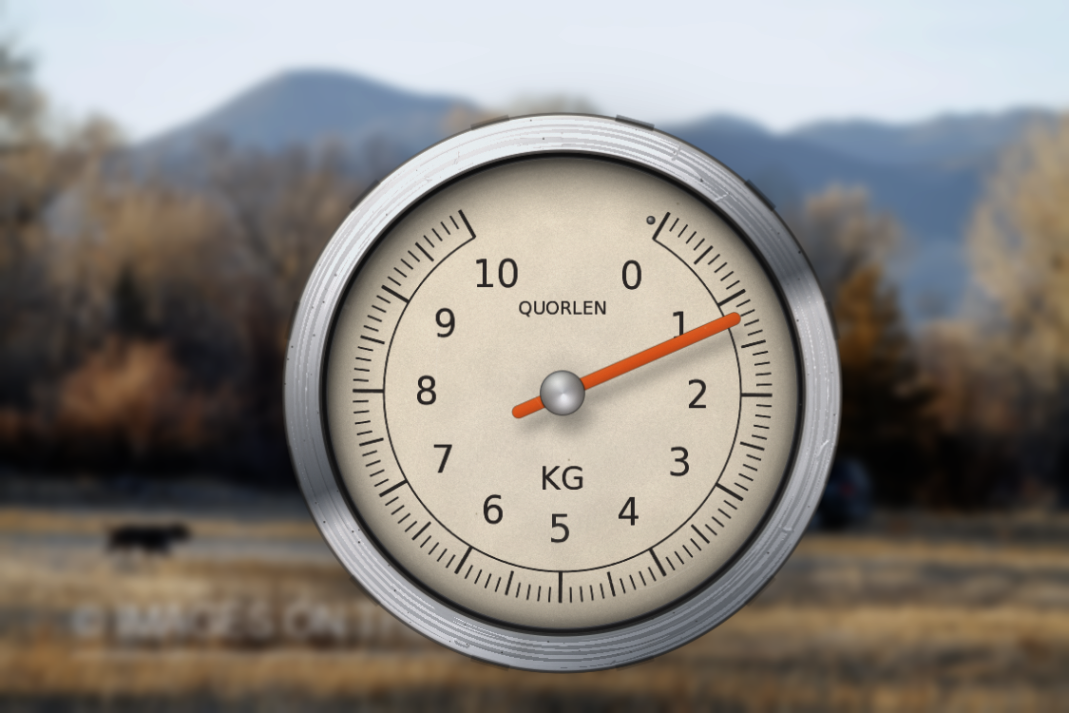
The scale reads 1.2 kg
